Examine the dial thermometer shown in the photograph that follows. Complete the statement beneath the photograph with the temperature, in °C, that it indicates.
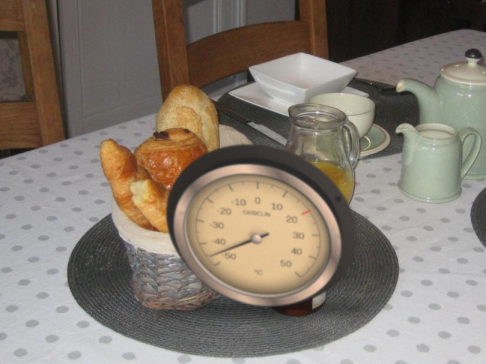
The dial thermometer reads -45 °C
